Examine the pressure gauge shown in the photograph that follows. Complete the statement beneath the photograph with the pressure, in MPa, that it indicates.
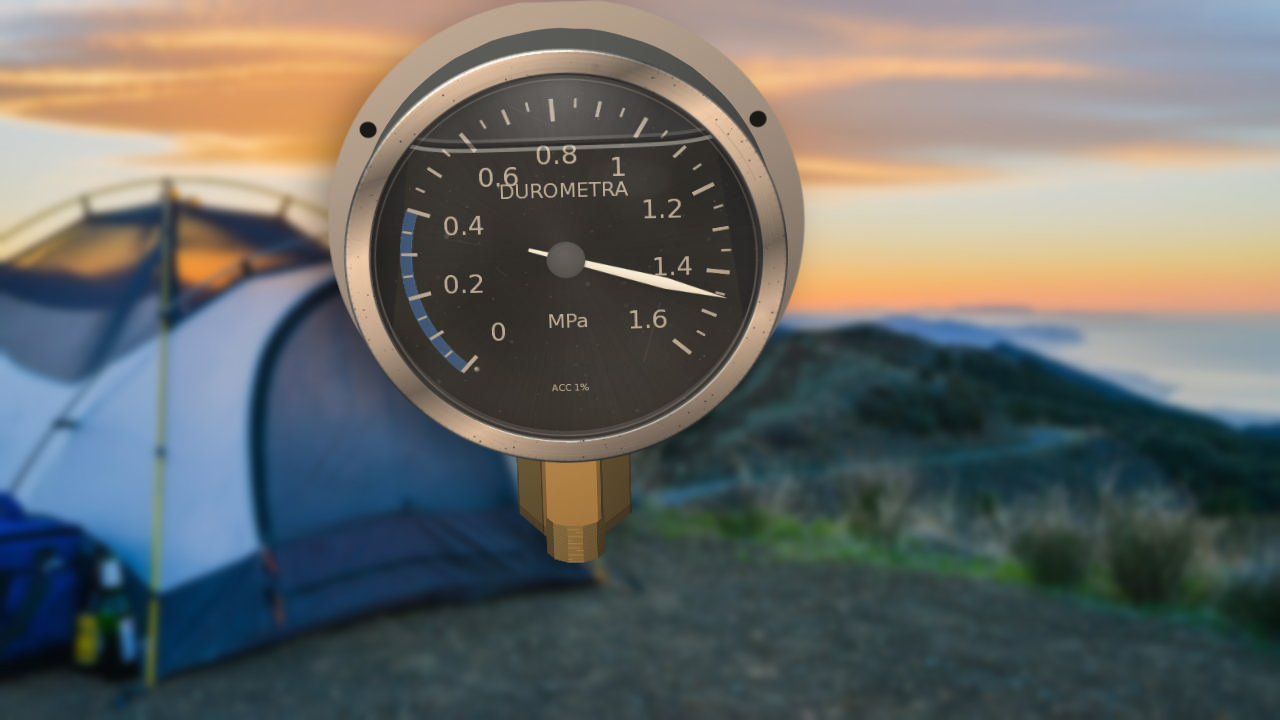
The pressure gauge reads 1.45 MPa
